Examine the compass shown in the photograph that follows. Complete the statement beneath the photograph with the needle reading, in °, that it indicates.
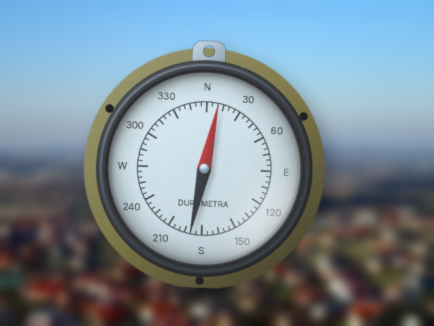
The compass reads 10 °
